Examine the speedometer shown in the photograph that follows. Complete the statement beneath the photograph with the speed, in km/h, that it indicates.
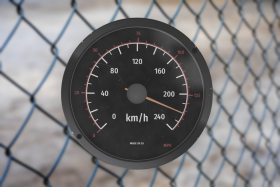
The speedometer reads 220 km/h
